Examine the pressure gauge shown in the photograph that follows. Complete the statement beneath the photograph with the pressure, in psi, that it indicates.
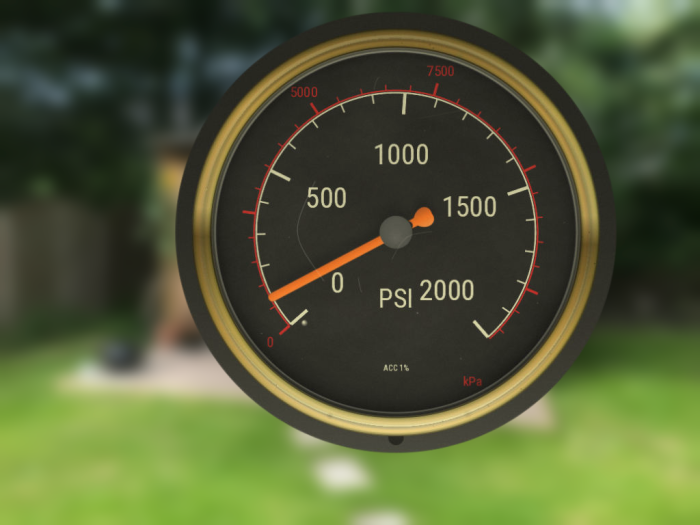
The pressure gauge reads 100 psi
